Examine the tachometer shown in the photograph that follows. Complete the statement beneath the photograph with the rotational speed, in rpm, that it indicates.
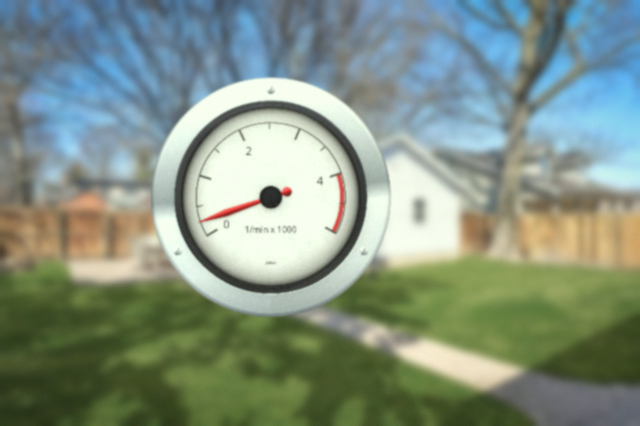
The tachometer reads 250 rpm
